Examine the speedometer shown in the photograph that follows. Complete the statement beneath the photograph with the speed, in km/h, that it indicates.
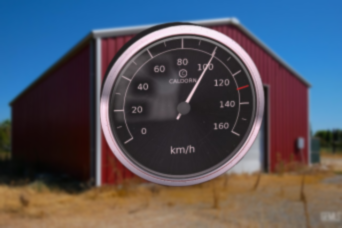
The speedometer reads 100 km/h
